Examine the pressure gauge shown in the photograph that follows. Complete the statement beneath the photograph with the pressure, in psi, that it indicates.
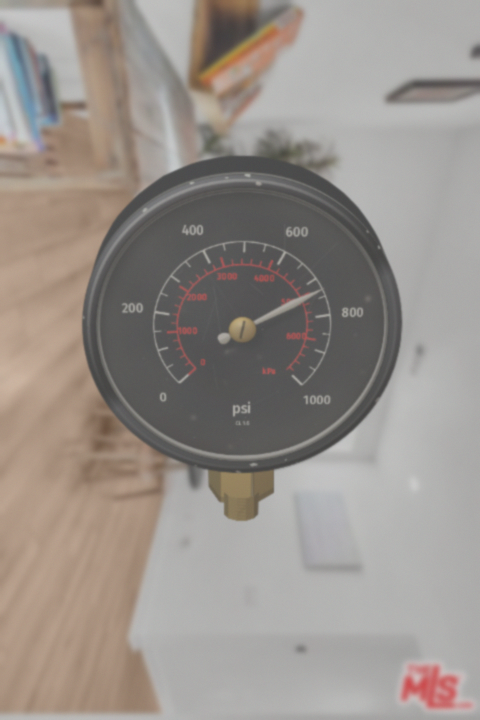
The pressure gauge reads 725 psi
